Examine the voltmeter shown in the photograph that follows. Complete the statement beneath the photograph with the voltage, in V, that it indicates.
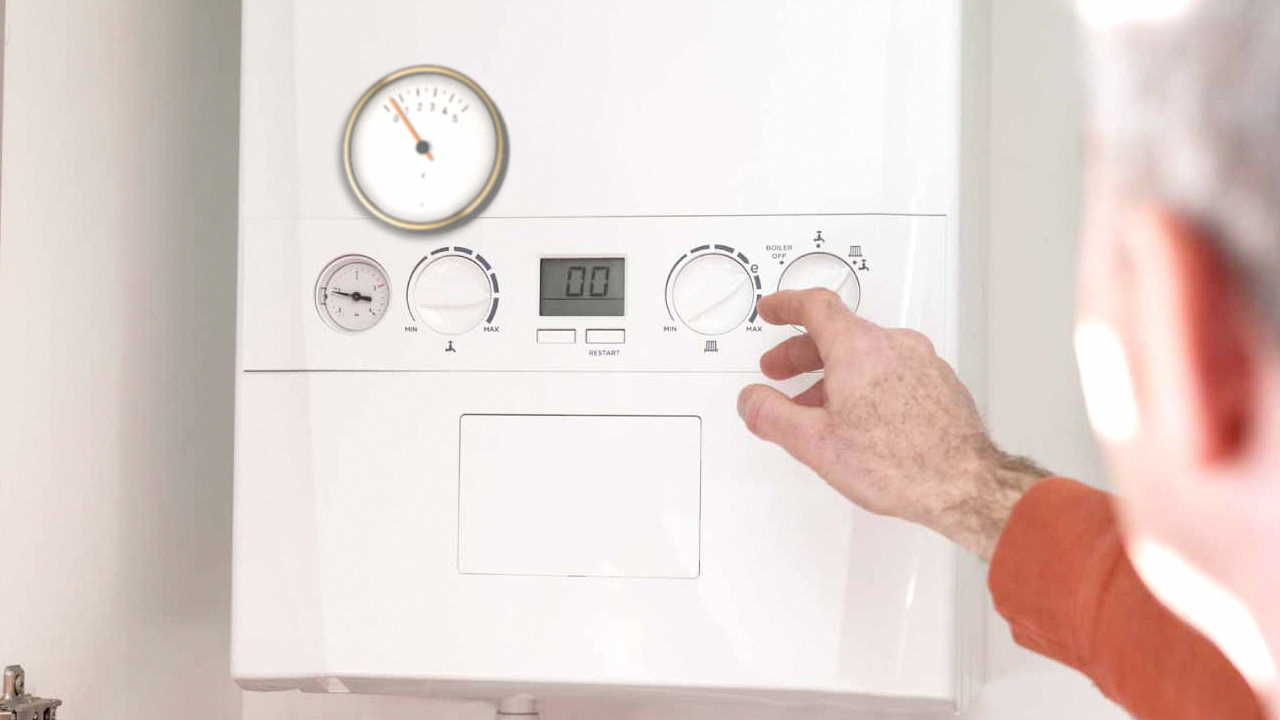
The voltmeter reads 0.5 V
